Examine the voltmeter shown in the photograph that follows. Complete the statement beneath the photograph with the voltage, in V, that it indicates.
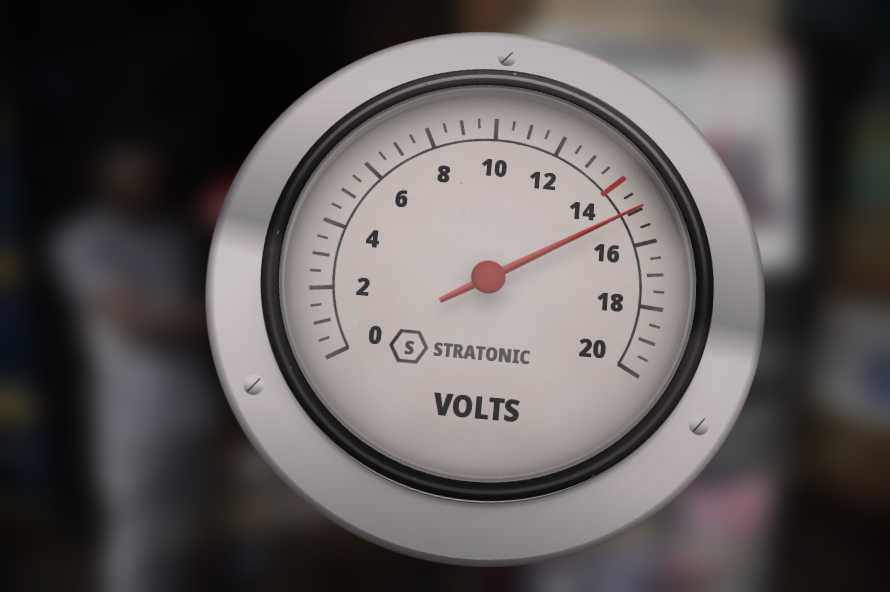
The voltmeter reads 15 V
